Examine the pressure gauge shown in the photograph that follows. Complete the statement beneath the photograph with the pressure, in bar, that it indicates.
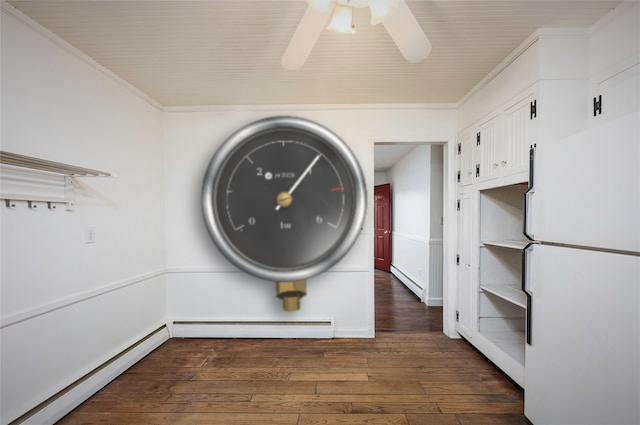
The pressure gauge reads 4 bar
